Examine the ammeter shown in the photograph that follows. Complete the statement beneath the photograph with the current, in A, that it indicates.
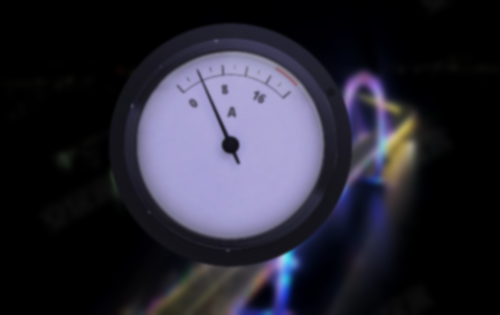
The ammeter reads 4 A
